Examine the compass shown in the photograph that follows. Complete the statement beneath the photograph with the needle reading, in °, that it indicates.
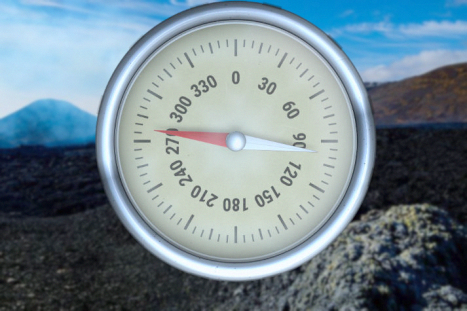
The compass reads 277.5 °
